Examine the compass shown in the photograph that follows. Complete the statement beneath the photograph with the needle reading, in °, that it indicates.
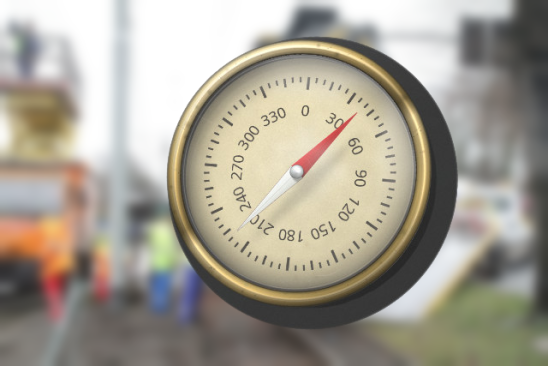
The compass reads 40 °
